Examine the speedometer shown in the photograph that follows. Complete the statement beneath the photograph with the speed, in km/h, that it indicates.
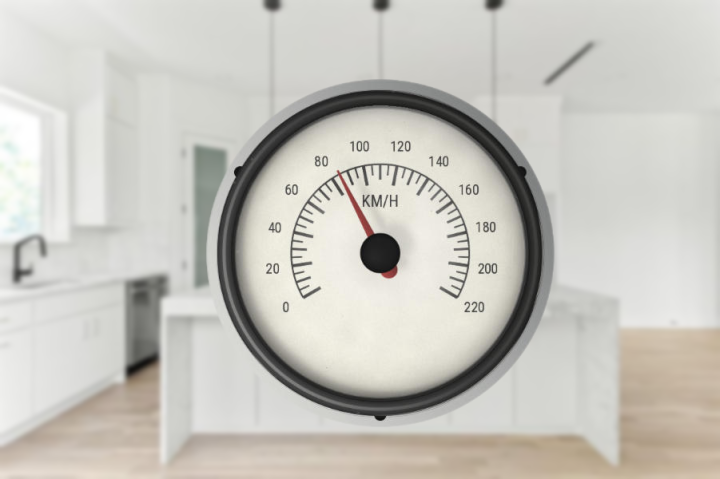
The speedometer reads 85 km/h
